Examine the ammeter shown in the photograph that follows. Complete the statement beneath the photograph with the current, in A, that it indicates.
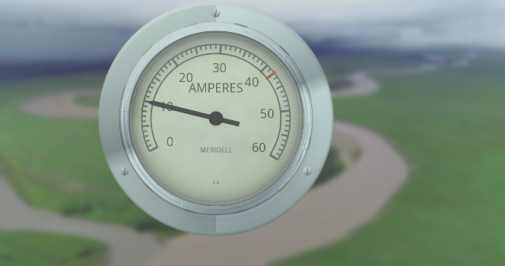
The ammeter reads 10 A
